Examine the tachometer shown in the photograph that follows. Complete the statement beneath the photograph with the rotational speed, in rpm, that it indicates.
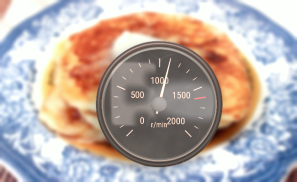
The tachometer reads 1100 rpm
